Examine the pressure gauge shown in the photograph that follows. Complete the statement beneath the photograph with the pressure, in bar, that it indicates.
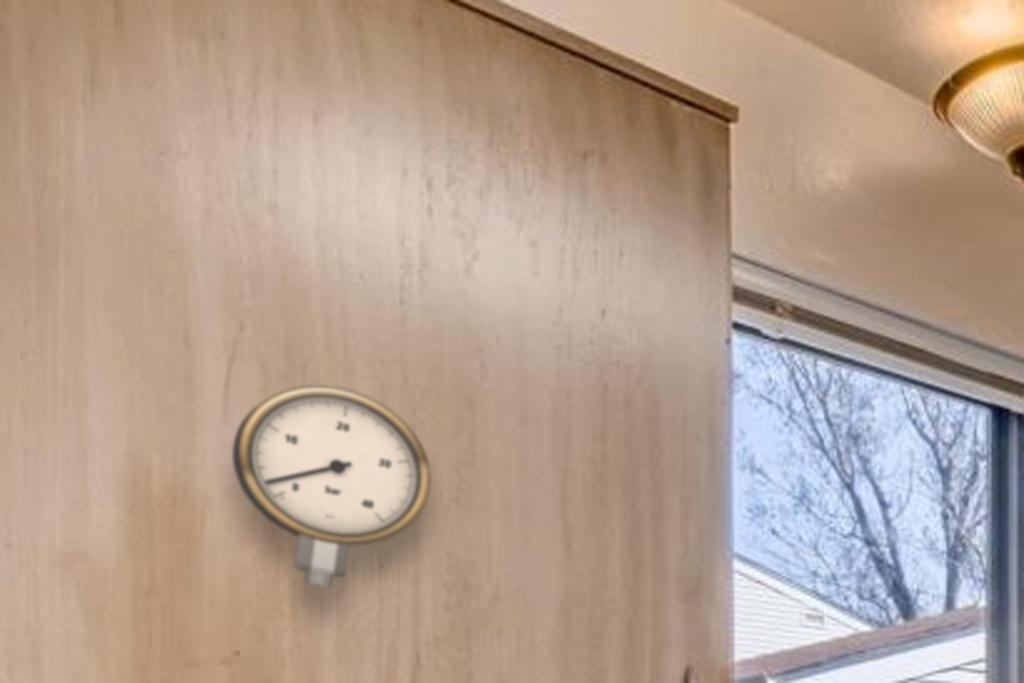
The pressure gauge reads 2 bar
